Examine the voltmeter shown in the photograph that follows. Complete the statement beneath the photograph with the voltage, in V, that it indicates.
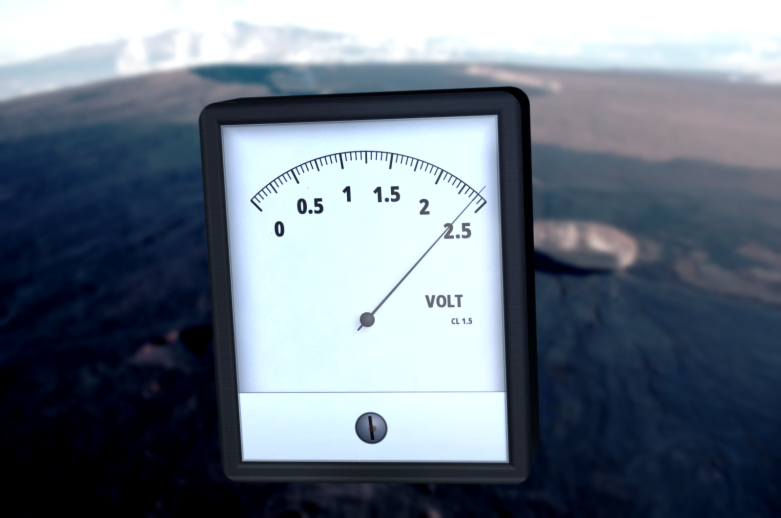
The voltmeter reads 2.4 V
